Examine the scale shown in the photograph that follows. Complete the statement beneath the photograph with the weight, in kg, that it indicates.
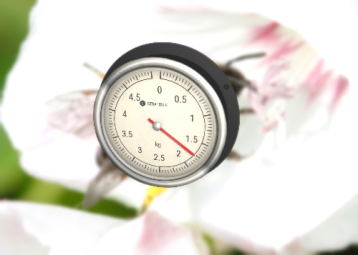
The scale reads 1.75 kg
